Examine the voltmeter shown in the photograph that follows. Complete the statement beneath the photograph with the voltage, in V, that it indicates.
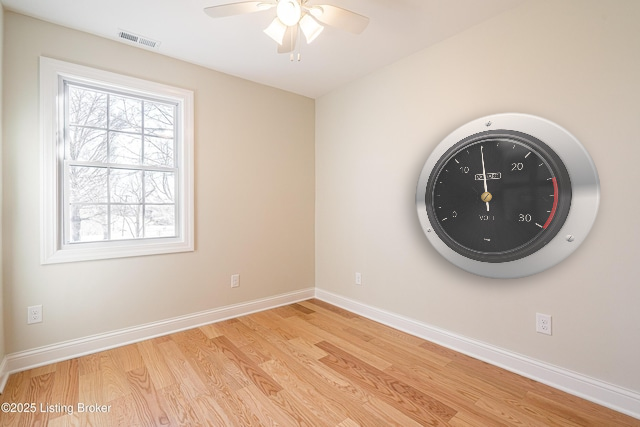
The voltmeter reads 14 V
